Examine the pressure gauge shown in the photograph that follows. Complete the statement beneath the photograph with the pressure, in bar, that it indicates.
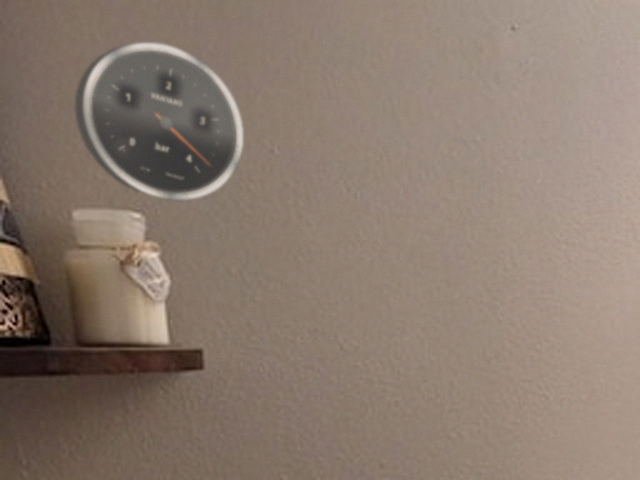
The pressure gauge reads 3.8 bar
